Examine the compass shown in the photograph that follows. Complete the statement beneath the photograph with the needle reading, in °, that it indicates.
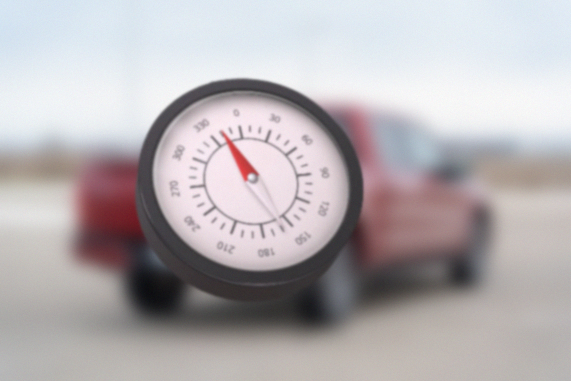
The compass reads 340 °
